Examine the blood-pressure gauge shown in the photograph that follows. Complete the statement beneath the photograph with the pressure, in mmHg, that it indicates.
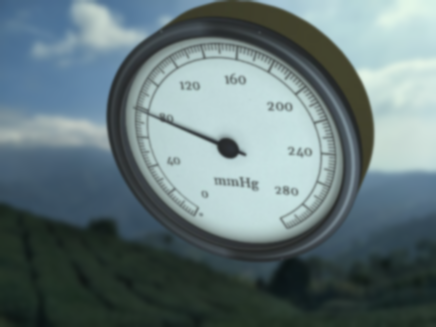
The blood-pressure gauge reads 80 mmHg
